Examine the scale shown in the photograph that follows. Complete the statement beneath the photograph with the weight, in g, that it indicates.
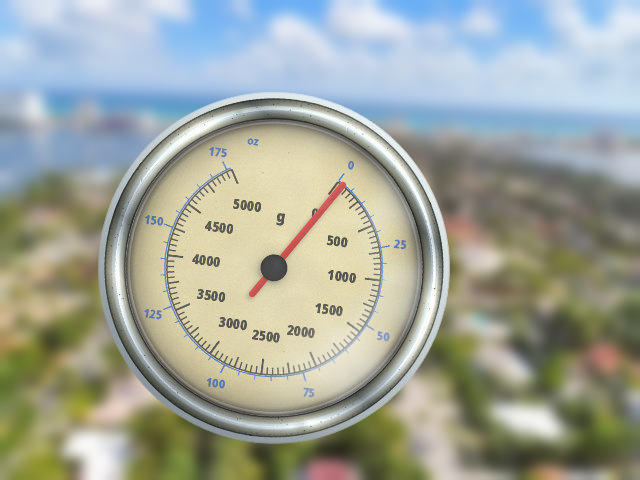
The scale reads 50 g
